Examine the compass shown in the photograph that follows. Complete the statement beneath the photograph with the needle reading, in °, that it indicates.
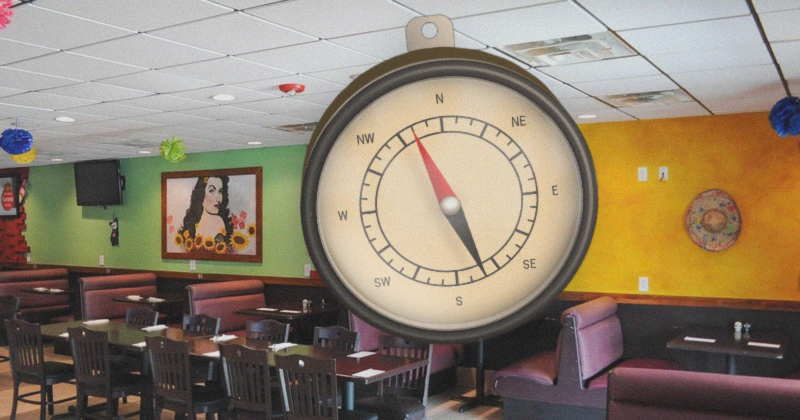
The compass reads 340 °
